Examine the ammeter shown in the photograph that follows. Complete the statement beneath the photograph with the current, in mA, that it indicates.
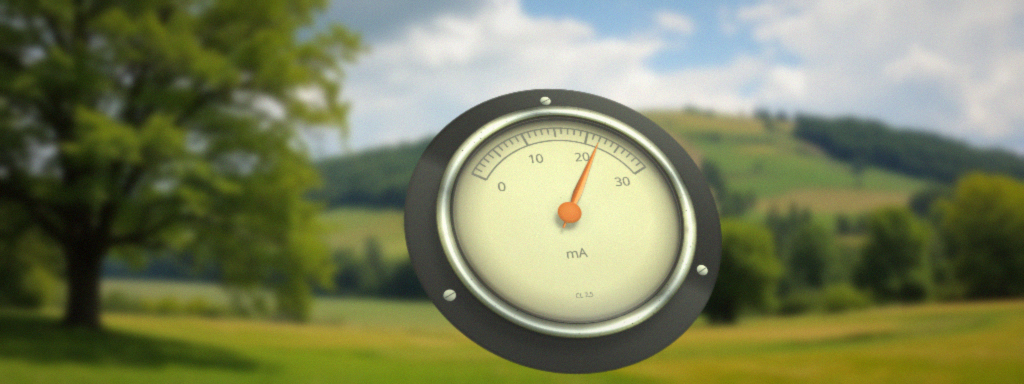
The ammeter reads 22 mA
